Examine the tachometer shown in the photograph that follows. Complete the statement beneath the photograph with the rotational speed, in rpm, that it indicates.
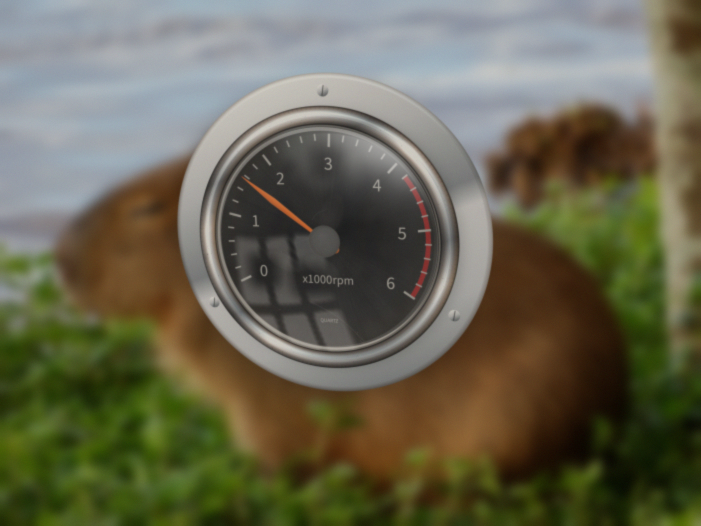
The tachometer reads 1600 rpm
